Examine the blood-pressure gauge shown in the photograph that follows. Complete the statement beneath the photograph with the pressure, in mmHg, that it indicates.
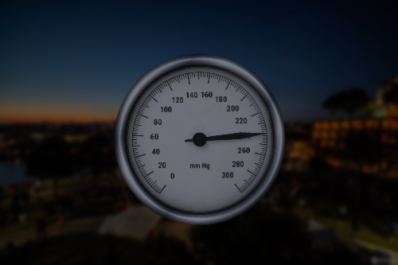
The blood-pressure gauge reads 240 mmHg
